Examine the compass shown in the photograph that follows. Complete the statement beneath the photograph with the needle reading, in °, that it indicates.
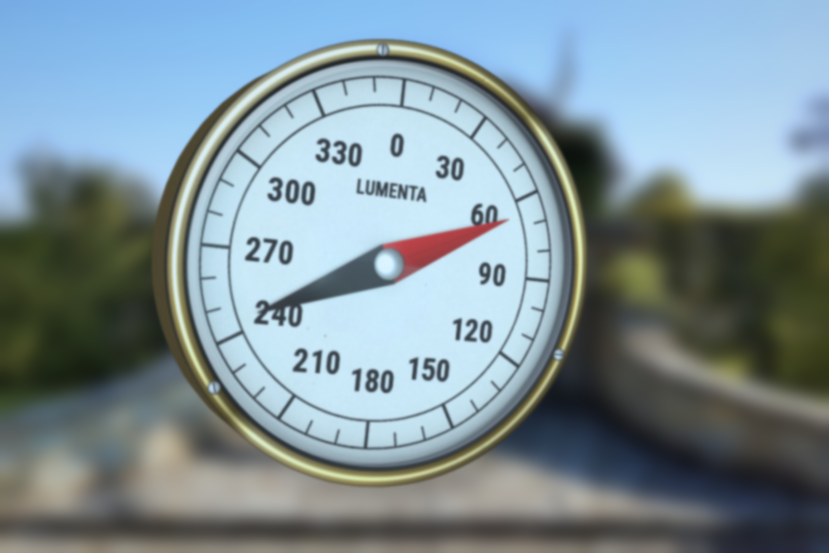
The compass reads 65 °
